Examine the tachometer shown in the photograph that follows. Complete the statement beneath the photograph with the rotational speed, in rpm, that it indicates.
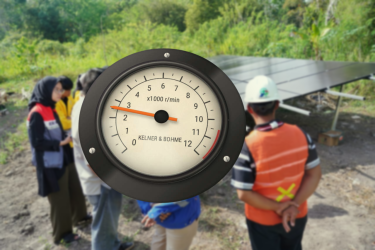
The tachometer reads 2500 rpm
